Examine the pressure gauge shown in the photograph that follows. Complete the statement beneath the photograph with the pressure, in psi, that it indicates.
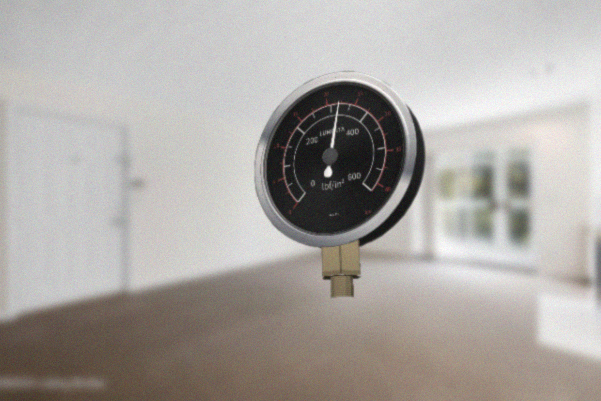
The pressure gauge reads 325 psi
